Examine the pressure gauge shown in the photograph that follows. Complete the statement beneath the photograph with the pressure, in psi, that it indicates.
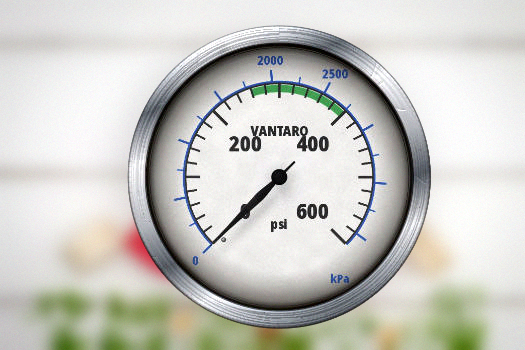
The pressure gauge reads 0 psi
